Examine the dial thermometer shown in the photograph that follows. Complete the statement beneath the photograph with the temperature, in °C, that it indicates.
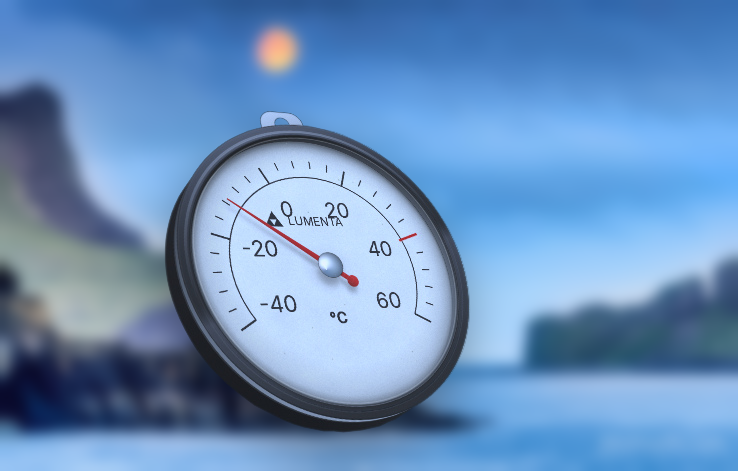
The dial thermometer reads -12 °C
